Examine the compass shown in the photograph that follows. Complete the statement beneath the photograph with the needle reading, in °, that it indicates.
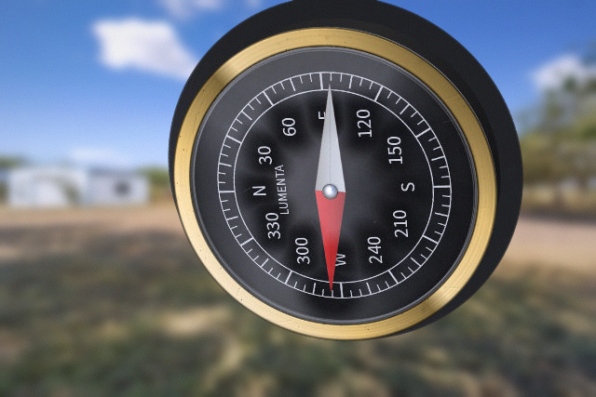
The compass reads 275 °
